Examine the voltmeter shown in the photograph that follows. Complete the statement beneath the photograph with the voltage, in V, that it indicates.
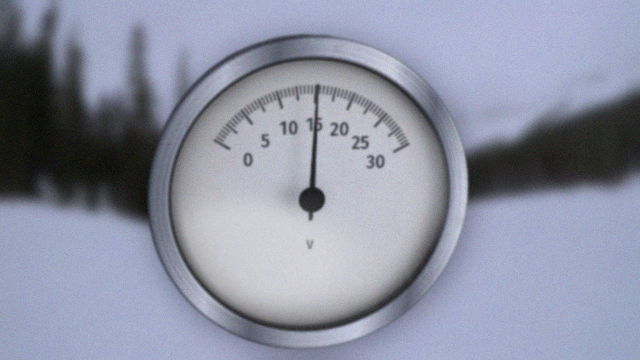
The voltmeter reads 15 V
